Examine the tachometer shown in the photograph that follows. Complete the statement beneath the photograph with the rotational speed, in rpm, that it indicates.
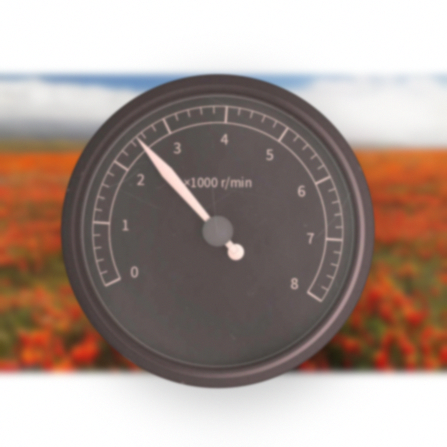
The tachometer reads 2500 rpm
